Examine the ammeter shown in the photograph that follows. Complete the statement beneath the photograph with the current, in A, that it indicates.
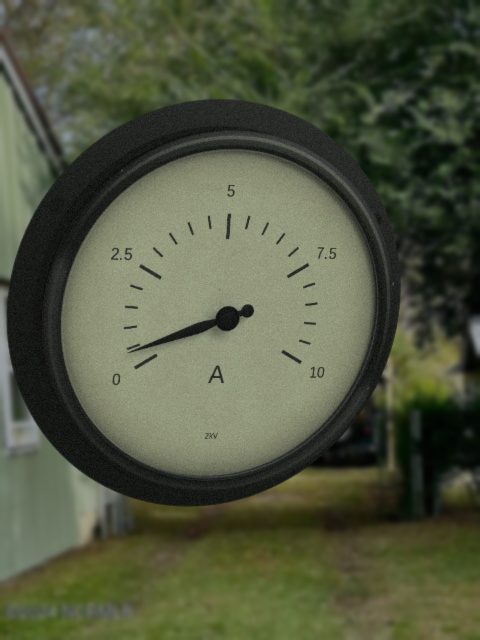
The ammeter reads 0.5 A
